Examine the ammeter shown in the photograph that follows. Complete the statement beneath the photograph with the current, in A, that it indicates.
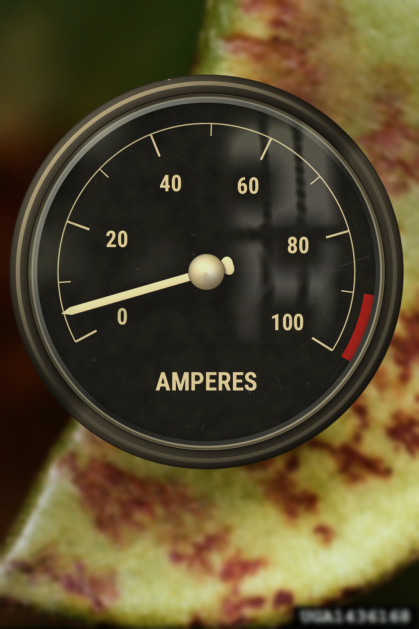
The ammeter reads 5 A
